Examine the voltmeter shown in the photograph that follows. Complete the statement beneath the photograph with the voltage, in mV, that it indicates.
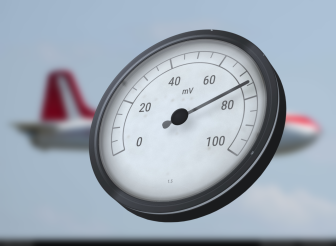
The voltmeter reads 75 mV
